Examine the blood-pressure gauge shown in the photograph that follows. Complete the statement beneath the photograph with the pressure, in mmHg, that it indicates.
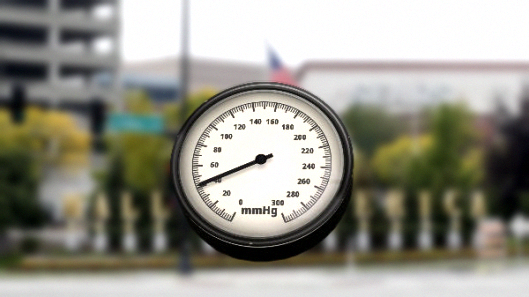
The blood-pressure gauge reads 40 mmHg
